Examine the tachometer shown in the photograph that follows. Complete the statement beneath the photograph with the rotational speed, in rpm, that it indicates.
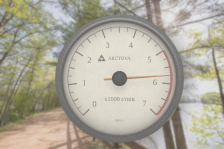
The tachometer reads 5750 rpm
